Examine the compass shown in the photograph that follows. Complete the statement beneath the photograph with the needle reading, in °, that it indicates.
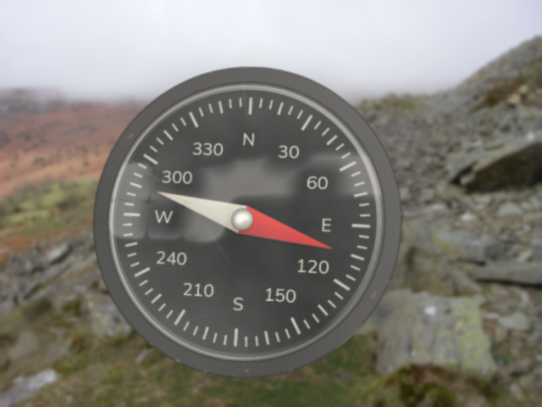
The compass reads 105 °
